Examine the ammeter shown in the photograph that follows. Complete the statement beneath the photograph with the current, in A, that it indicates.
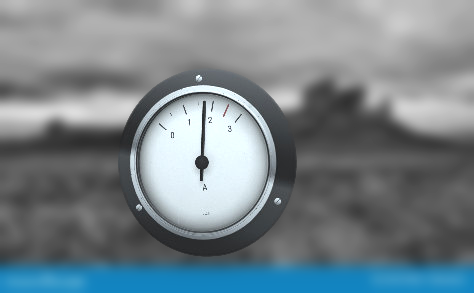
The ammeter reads 1.75 A
